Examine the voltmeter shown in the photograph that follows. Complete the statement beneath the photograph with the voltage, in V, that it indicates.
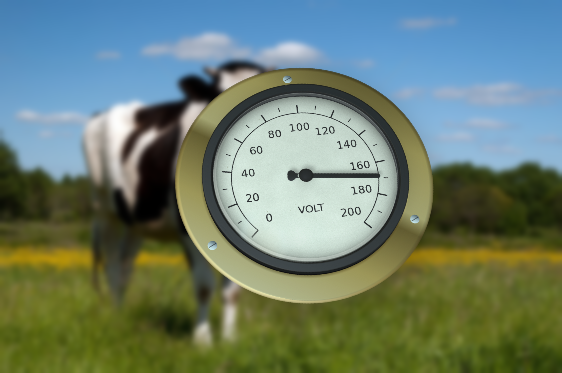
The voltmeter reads 170 V
